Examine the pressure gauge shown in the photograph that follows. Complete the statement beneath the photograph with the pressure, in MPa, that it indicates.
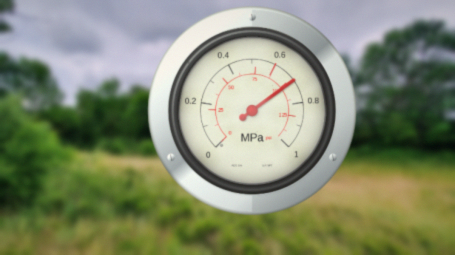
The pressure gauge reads 0.7 MPa
